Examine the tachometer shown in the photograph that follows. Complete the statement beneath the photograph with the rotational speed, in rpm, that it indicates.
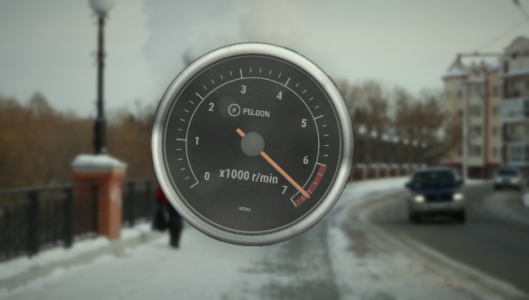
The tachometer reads 6700 rpm
